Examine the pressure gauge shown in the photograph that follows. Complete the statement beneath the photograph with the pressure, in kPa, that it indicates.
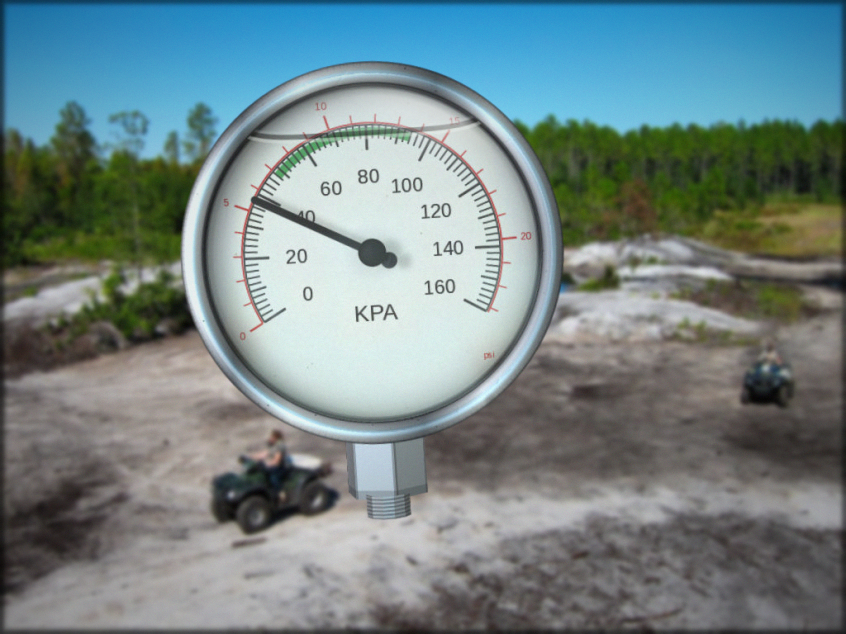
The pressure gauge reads 38 kPa
